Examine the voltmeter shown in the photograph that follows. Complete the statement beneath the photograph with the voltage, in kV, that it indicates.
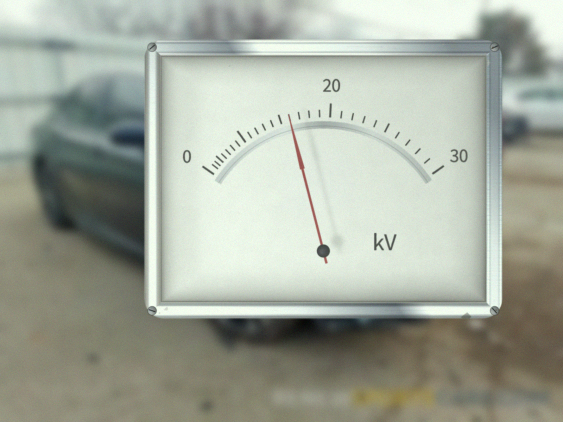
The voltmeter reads 16 kV
